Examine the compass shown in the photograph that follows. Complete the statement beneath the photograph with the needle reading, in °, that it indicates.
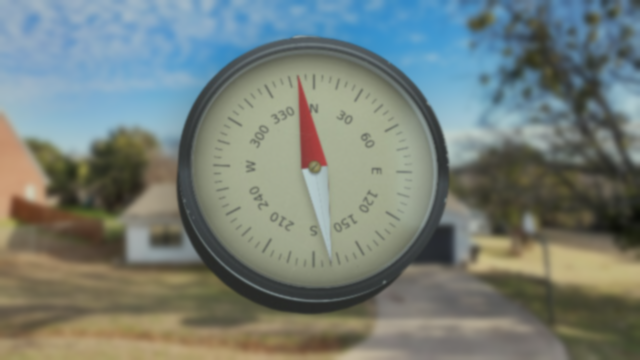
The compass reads 350 °
